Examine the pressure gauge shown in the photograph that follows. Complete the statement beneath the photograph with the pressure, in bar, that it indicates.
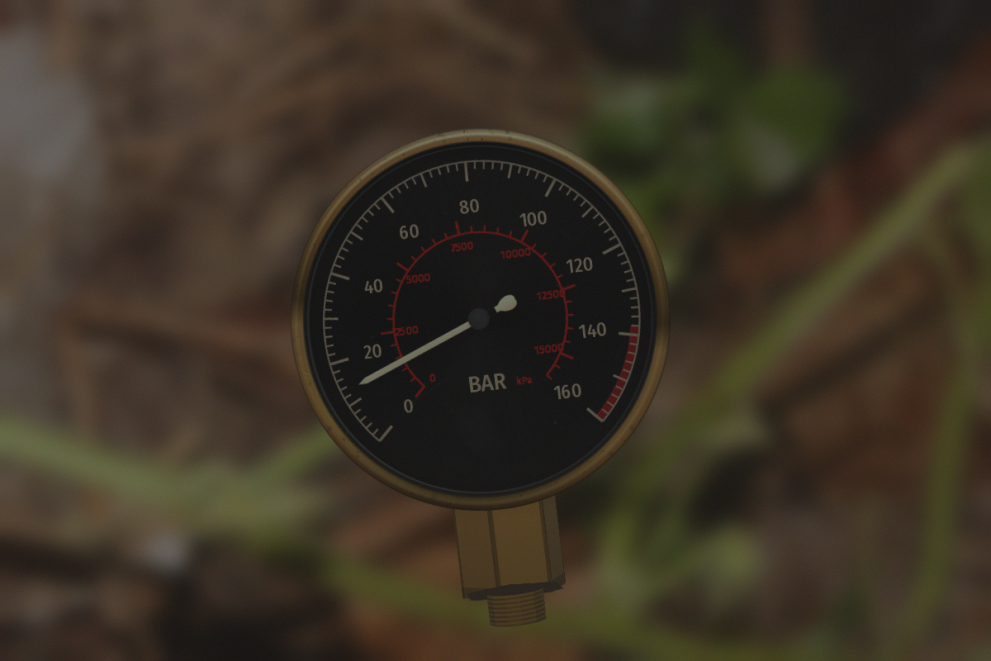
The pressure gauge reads 13 bar
